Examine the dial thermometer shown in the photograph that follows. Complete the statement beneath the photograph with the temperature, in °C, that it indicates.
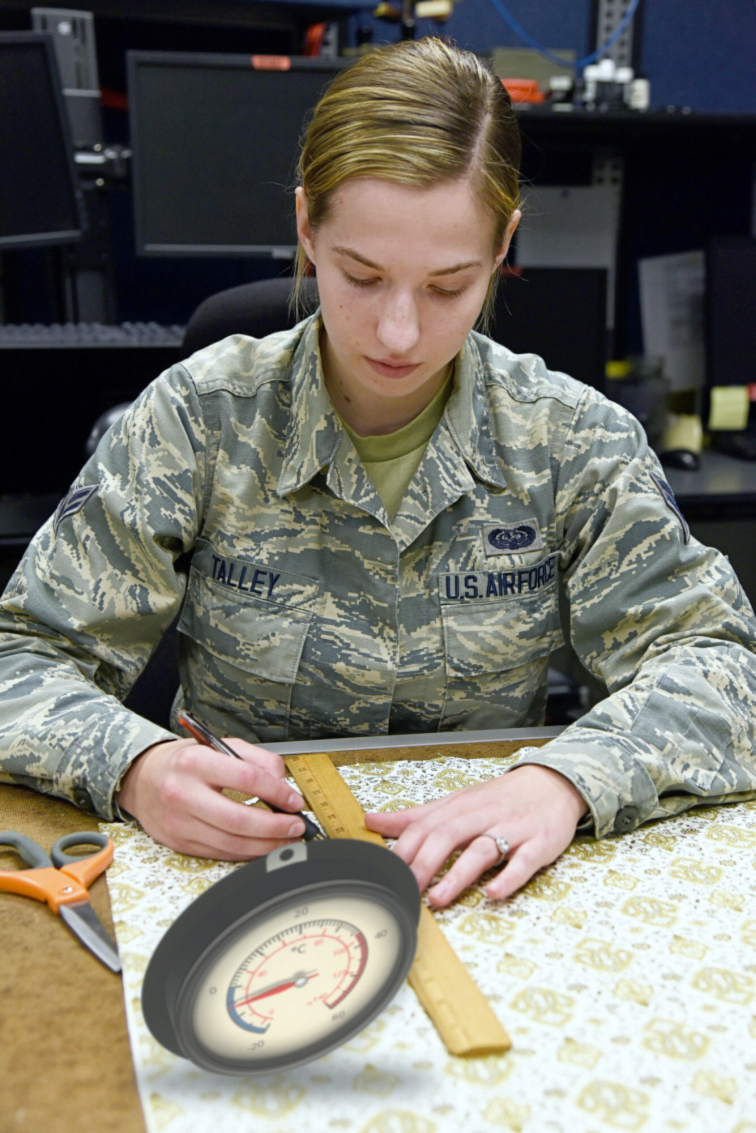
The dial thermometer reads -5 °C
